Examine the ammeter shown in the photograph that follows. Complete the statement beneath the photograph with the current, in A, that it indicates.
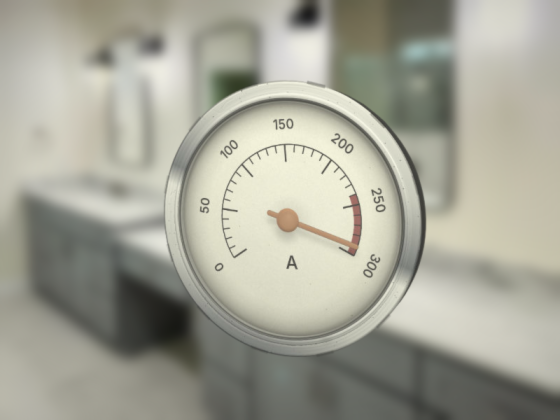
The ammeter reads 290 A
